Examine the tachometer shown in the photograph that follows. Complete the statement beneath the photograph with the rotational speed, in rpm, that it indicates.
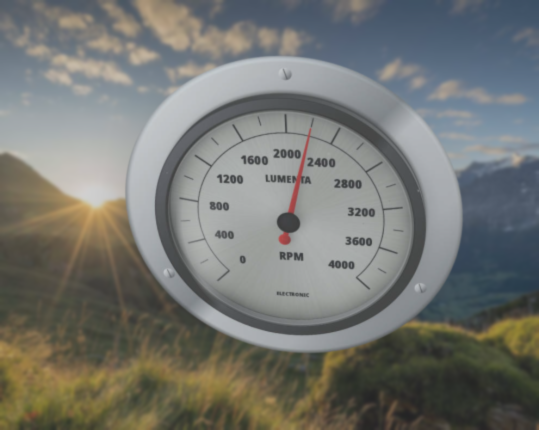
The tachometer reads 2200 rpm
